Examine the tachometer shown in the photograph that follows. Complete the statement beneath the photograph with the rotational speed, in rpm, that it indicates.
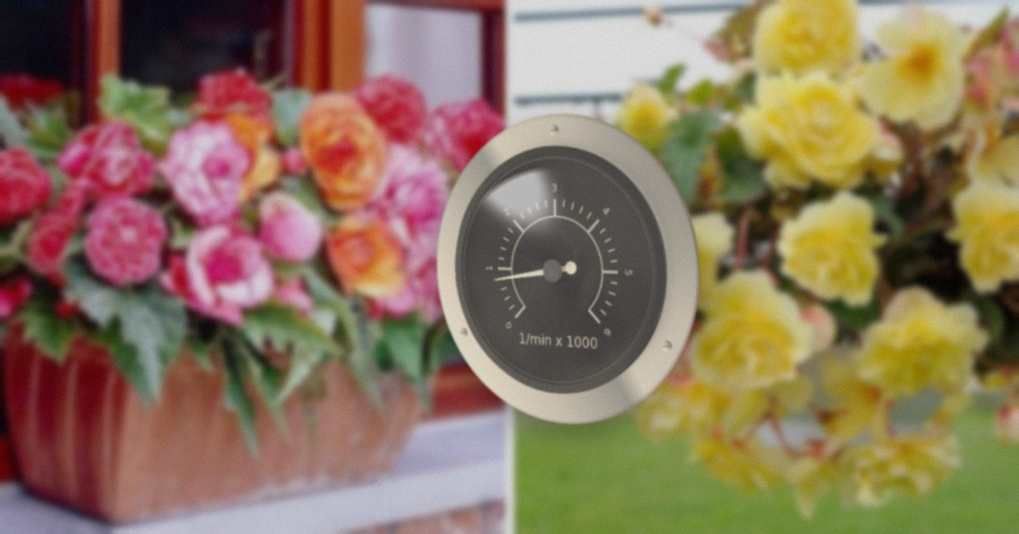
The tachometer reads 800 rpm
